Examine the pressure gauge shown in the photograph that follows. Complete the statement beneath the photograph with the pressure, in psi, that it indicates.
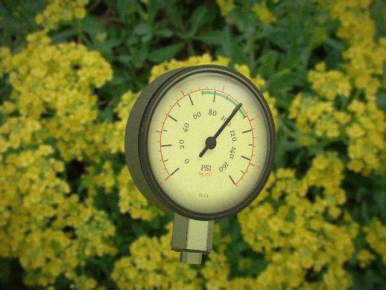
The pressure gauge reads 100 psi
